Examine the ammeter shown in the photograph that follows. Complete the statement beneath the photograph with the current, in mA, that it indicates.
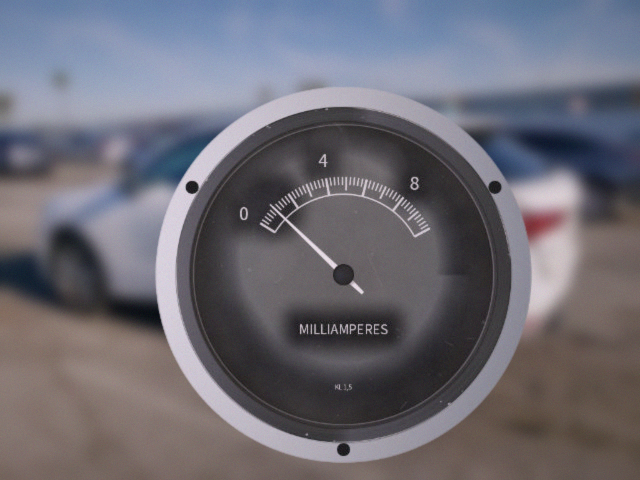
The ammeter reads 1 mA
